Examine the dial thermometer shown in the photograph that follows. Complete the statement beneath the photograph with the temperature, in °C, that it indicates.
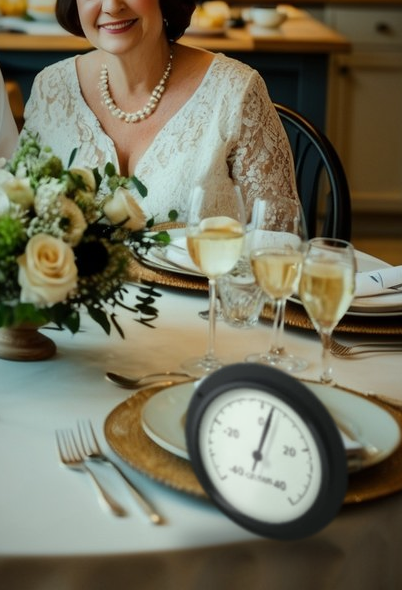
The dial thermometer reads 4 °C
